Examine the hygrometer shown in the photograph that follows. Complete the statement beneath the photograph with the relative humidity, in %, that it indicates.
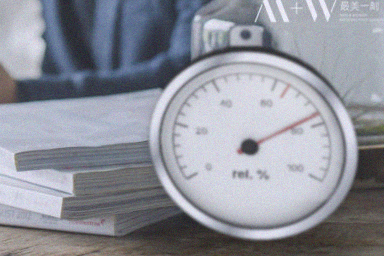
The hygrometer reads 76 %
